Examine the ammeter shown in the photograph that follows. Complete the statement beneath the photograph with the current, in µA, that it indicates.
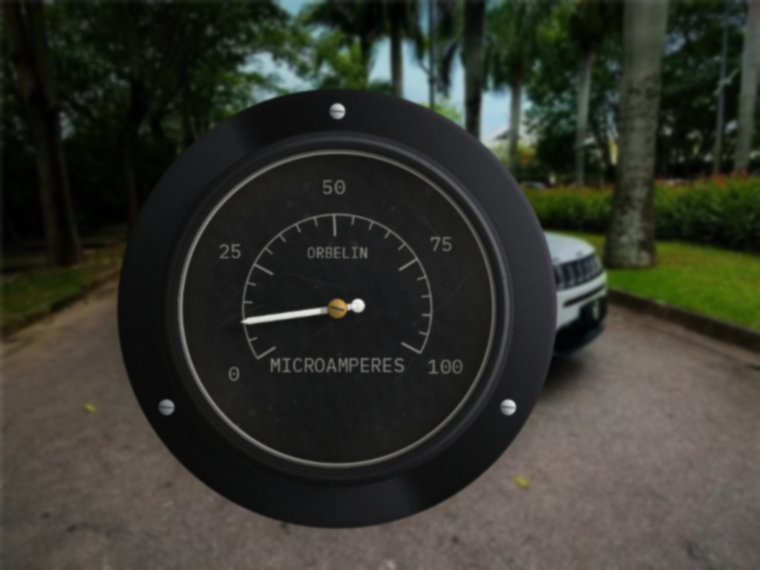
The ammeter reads 10 µA
